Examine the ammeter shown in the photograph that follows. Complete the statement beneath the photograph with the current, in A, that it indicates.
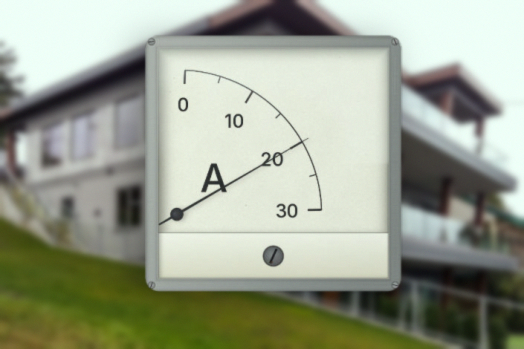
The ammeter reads 20 A
